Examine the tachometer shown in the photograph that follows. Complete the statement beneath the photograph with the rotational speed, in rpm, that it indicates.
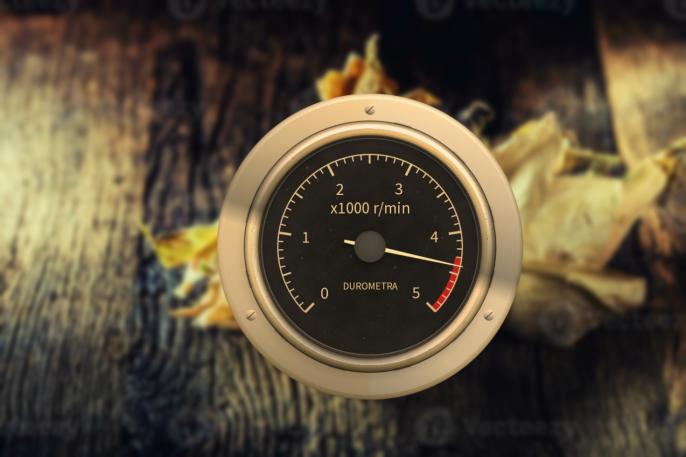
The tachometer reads 4400 rpm
